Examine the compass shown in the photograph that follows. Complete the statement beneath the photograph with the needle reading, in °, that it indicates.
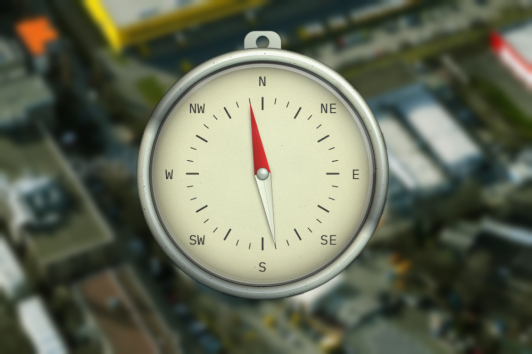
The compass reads 350 °
